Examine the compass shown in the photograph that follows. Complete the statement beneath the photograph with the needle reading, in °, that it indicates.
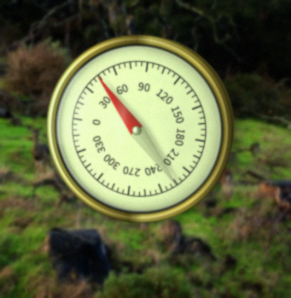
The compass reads 45 °
